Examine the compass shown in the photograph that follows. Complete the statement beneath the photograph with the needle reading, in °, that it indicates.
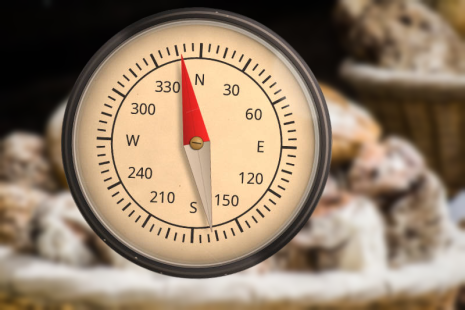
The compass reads 347.5 °
